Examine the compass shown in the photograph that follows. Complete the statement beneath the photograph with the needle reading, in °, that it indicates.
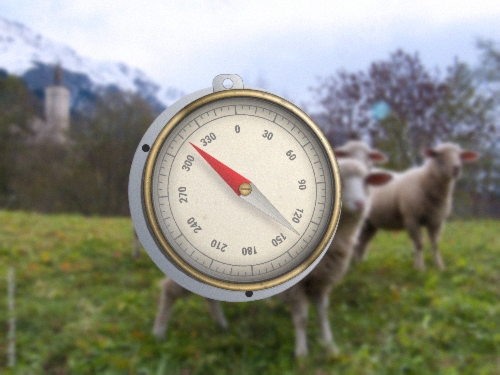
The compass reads 315 °
